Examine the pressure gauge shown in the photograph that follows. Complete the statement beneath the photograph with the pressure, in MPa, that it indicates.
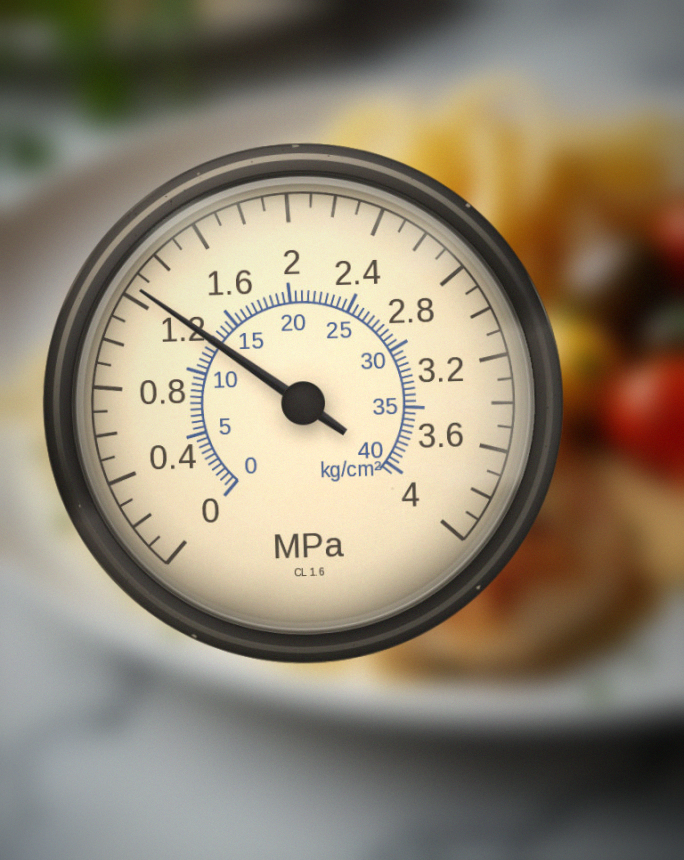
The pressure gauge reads 1.25 MPa
